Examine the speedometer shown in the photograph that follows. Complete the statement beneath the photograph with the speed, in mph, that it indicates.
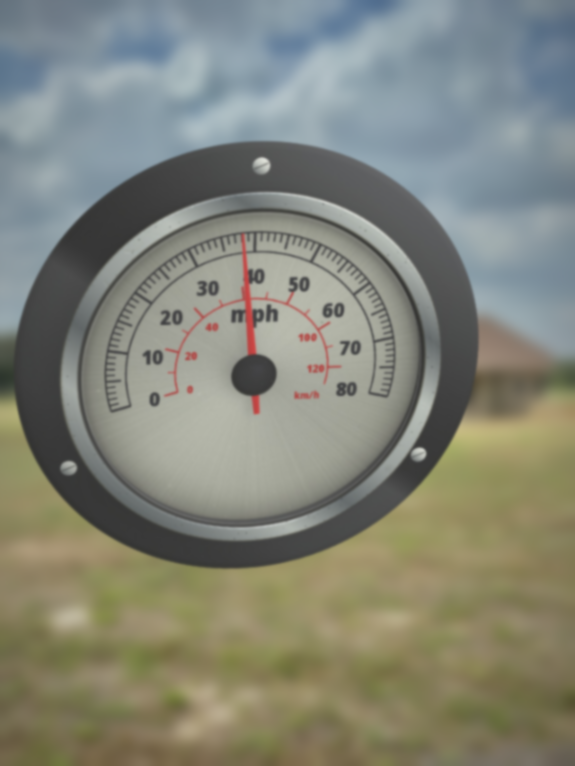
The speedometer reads 38 mph
